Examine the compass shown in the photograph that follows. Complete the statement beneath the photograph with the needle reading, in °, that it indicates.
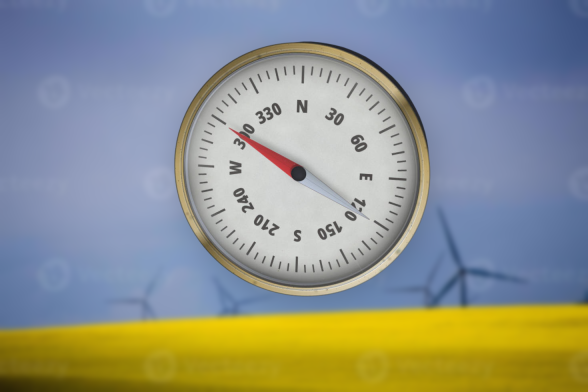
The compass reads 300 °
